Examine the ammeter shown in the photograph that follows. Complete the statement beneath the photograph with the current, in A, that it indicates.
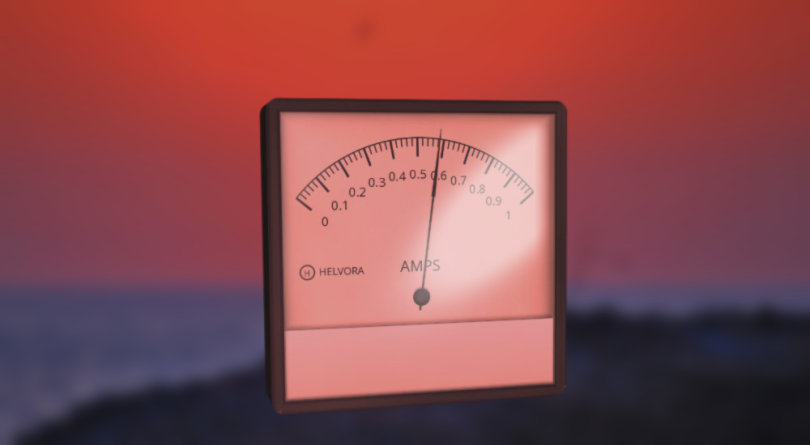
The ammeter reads 0.58 A
